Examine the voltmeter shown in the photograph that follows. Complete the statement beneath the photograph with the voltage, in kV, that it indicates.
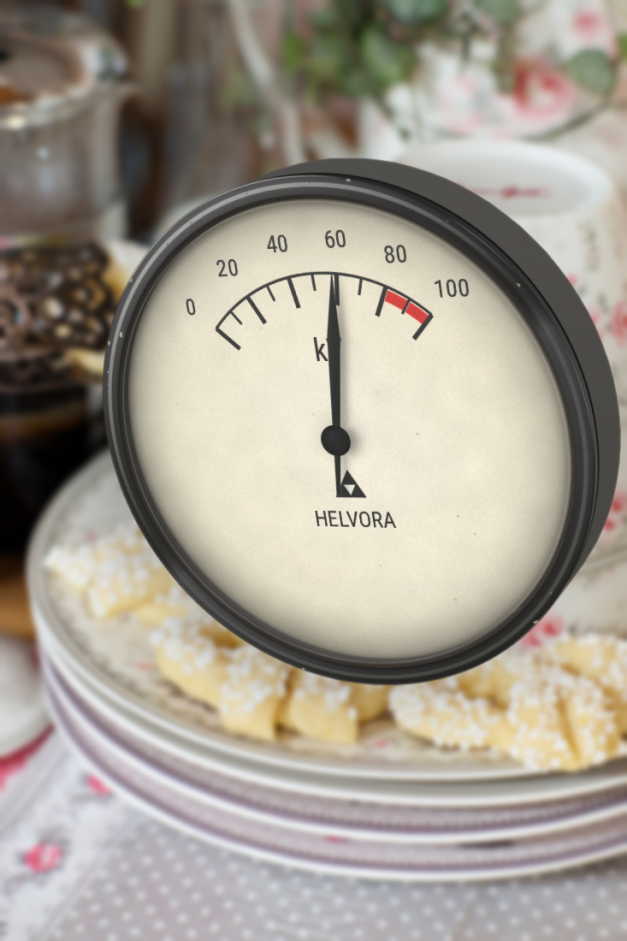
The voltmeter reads 60 kV
